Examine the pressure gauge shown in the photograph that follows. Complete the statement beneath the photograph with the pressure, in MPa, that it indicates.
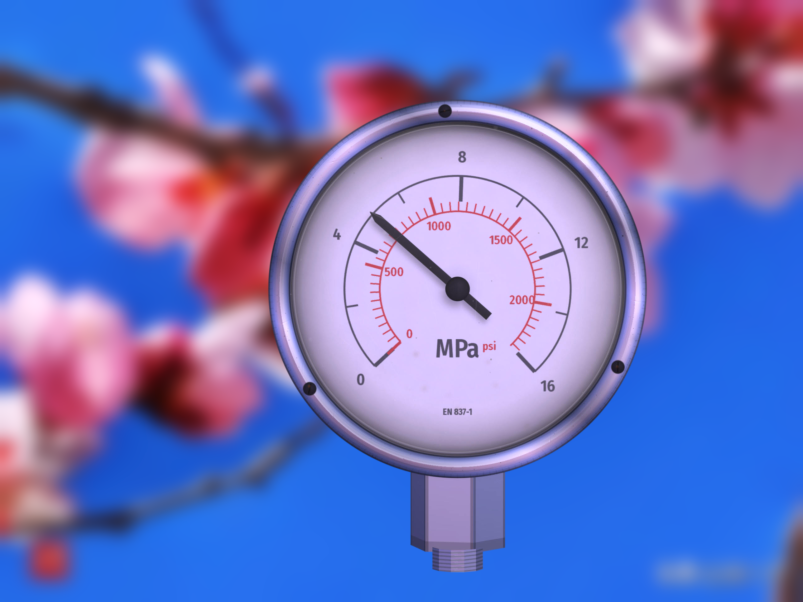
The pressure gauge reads 5 MPa
